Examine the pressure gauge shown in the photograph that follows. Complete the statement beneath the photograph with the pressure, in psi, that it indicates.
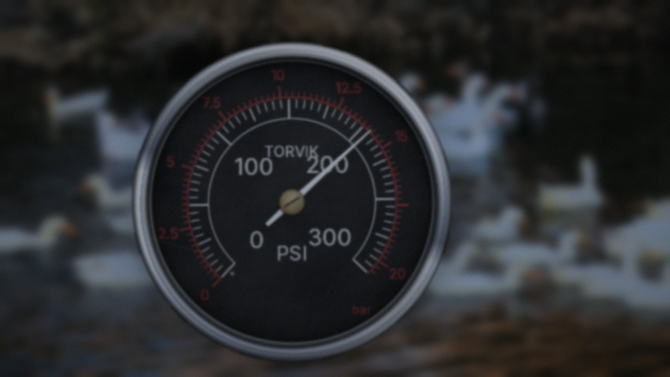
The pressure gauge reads 205 psi
